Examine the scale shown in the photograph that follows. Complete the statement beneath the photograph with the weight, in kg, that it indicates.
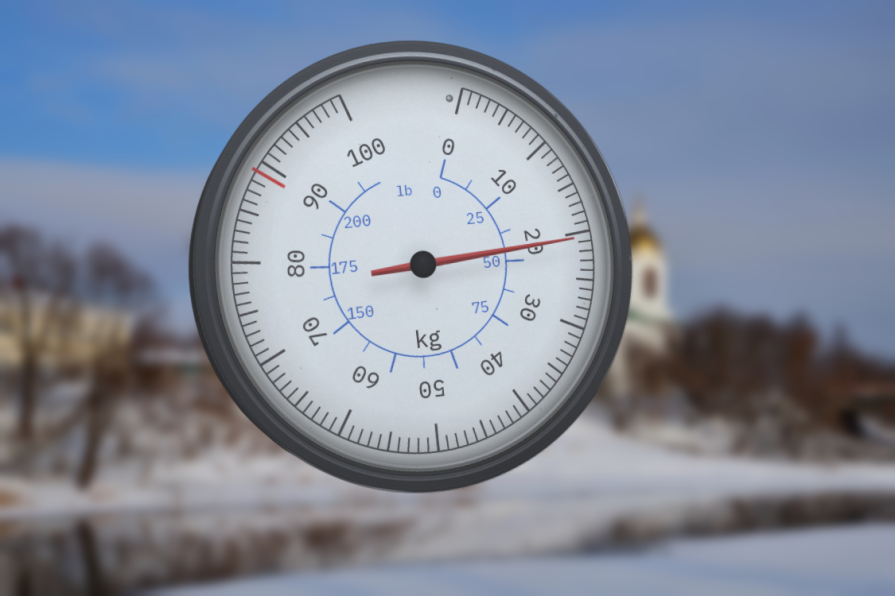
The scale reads 20.5 kg
